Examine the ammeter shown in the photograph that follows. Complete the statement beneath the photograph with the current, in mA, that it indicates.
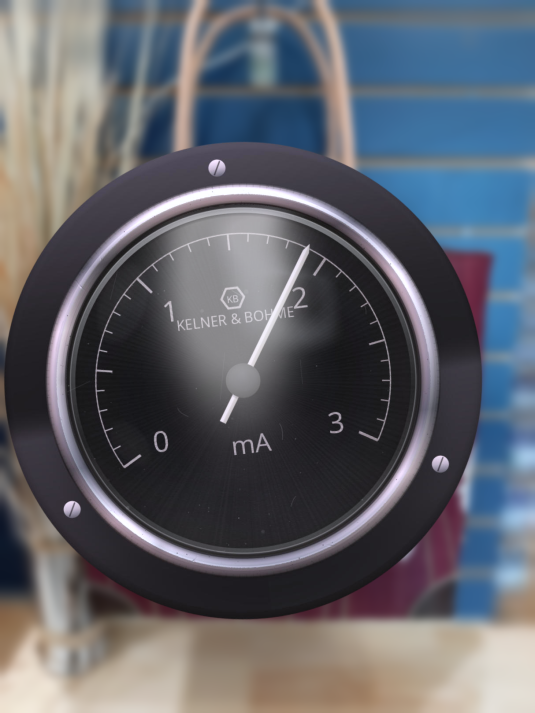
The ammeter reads 1.9 mA
